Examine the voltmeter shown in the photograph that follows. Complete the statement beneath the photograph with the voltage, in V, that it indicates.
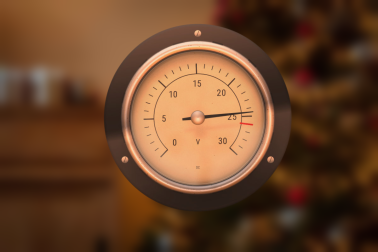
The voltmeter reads 24.5 V
